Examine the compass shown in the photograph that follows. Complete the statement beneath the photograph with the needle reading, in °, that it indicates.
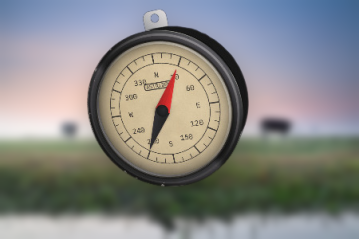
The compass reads 30 °
